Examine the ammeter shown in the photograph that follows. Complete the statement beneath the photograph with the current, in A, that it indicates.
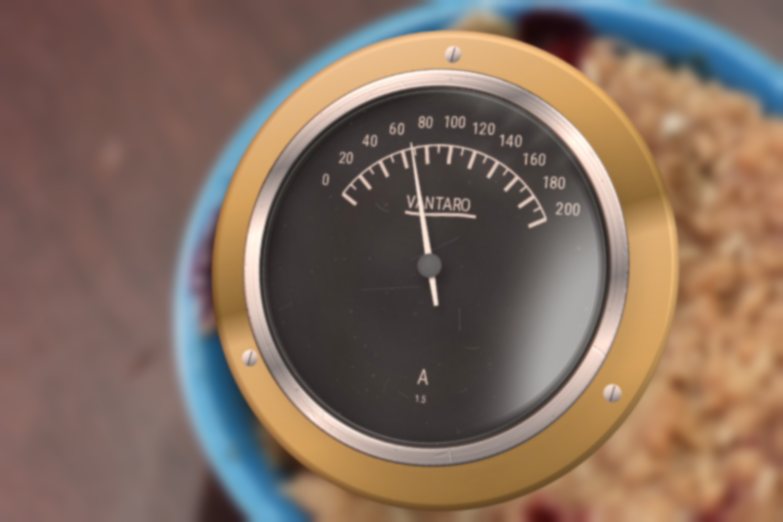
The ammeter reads 70 A
